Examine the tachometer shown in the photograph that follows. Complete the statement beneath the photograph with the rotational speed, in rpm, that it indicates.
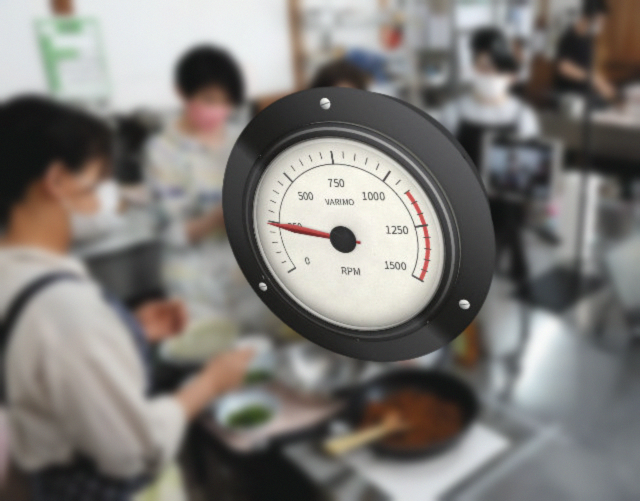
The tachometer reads 250 rpm
